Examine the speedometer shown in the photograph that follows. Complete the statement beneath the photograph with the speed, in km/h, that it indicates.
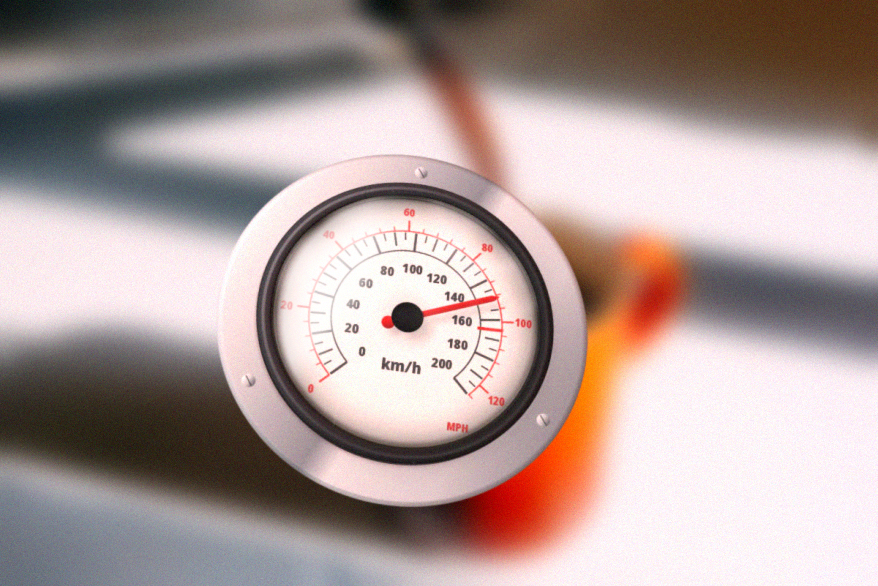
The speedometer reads 150 km/h
